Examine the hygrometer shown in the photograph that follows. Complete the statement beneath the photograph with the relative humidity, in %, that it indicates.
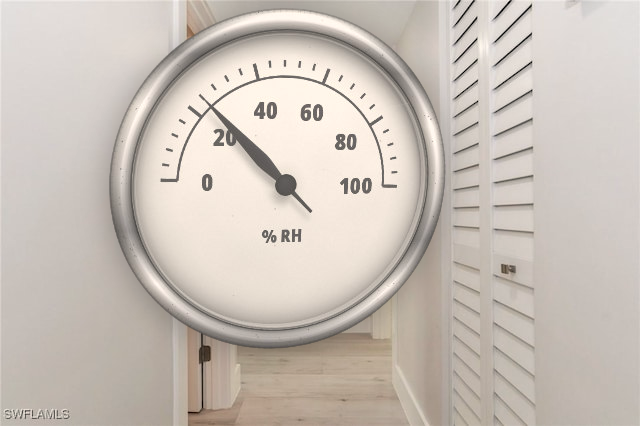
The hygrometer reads 24 %
